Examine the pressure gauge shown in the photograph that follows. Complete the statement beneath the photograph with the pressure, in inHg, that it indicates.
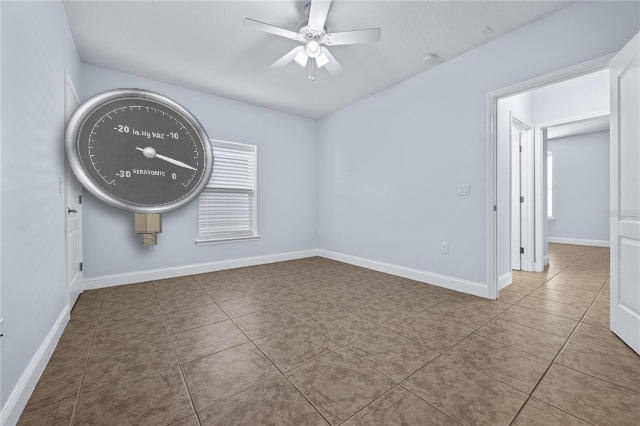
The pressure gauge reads -3 inHg
